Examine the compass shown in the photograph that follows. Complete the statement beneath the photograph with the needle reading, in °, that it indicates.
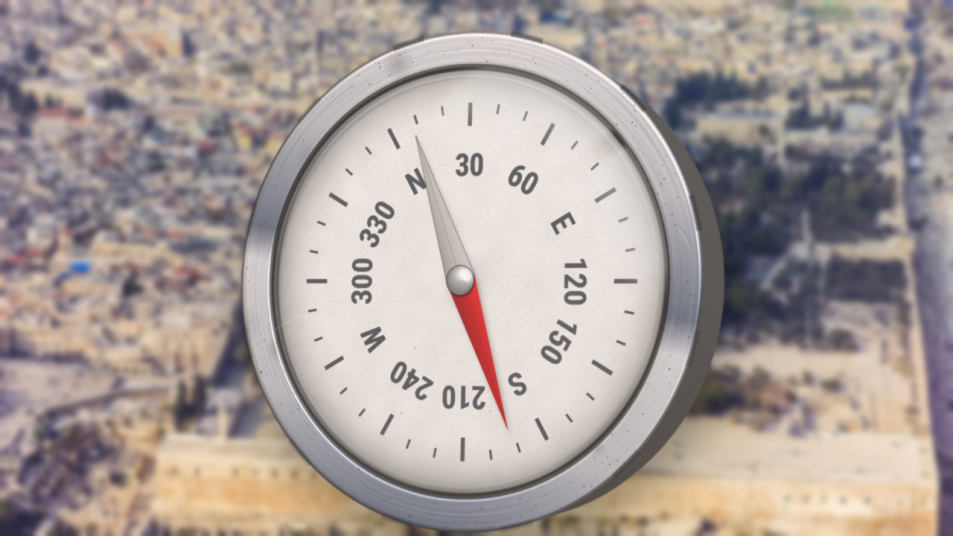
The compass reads 190 °
